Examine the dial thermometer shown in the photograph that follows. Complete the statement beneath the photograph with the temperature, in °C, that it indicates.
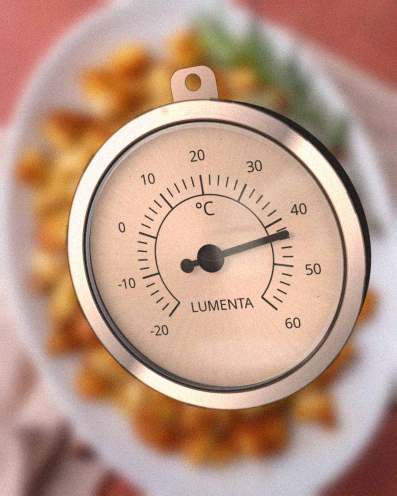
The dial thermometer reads 43 °C
